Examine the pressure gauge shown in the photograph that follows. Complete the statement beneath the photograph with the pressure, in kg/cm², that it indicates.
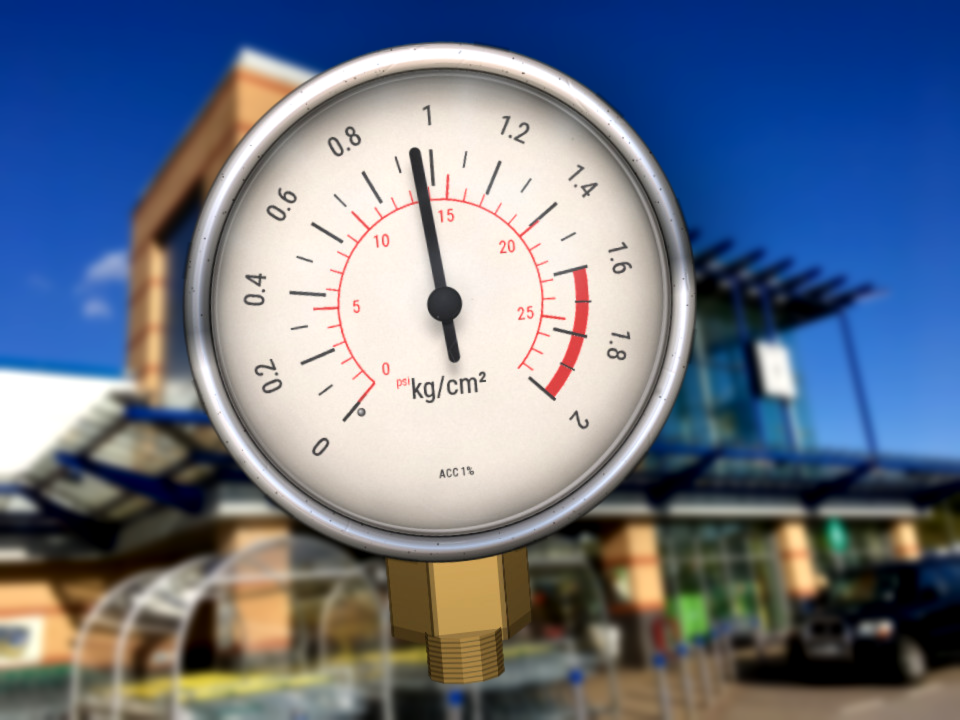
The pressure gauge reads 0.95 kg/cm²
